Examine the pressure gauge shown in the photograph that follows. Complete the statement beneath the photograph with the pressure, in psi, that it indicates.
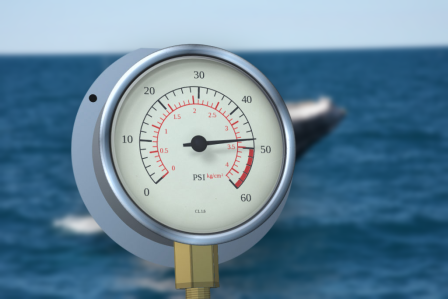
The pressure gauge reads 48 psi
